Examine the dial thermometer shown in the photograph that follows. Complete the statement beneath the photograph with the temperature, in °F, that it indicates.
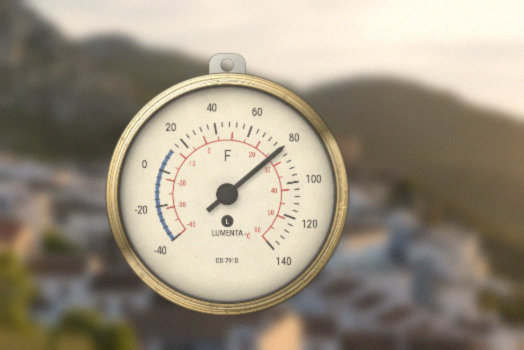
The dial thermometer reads 80 °F
